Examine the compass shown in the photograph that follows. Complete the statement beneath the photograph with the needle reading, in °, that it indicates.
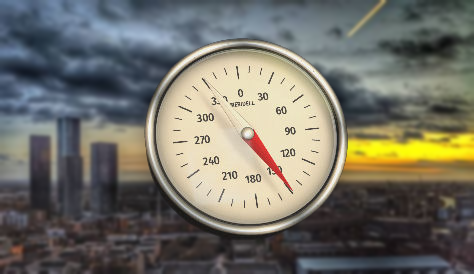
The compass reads 150 °
